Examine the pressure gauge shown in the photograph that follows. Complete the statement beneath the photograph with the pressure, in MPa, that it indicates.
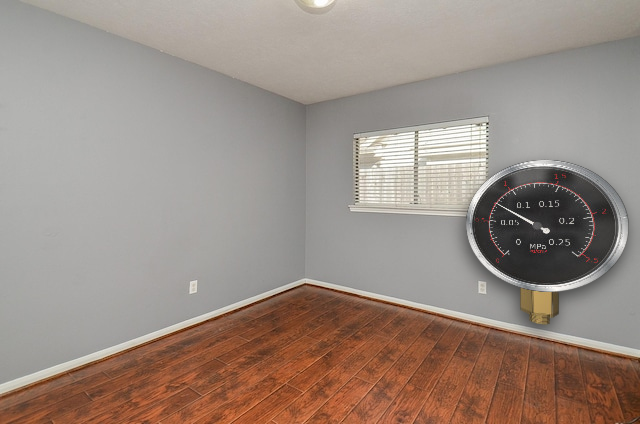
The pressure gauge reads 0.075 MPa
